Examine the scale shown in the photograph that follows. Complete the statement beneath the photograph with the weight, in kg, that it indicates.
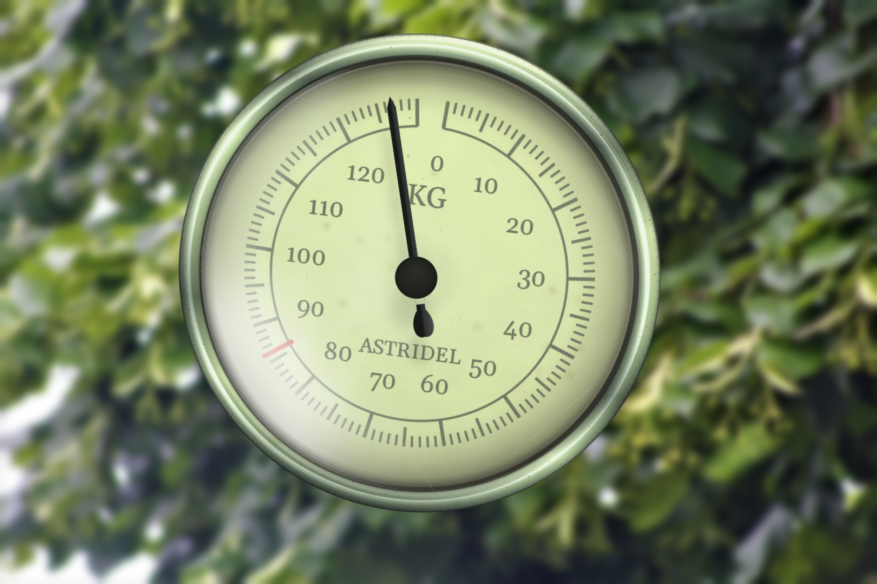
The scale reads 127 kg
